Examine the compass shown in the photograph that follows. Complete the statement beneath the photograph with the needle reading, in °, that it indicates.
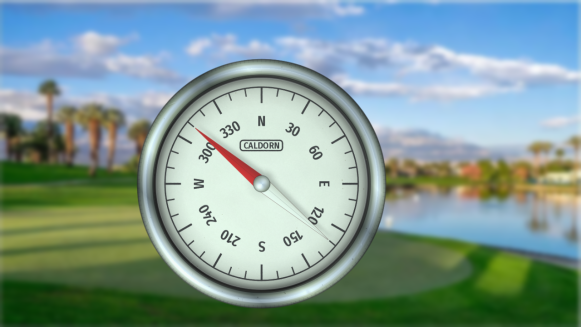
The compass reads 310 °
